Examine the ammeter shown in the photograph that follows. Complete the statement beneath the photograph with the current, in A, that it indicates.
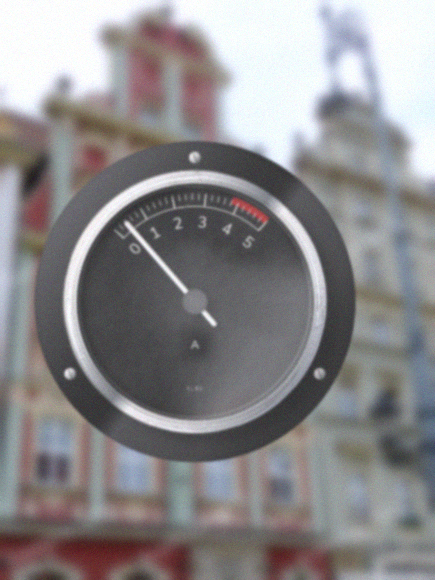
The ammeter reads 0.4 A
